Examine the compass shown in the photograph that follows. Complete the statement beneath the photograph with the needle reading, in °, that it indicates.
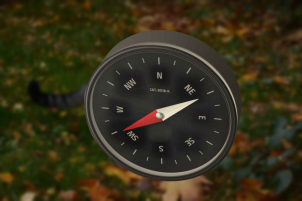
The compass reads 240 °
